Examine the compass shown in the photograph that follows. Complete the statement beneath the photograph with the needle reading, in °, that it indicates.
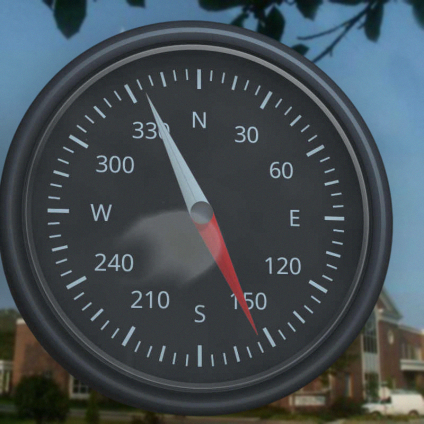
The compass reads 155 °
